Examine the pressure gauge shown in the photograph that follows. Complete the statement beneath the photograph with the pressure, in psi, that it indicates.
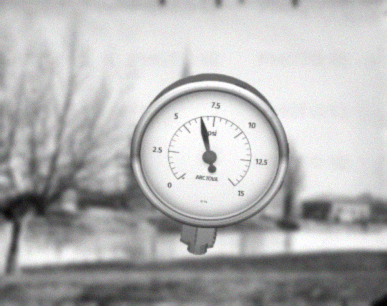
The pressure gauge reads 6.5 psi
